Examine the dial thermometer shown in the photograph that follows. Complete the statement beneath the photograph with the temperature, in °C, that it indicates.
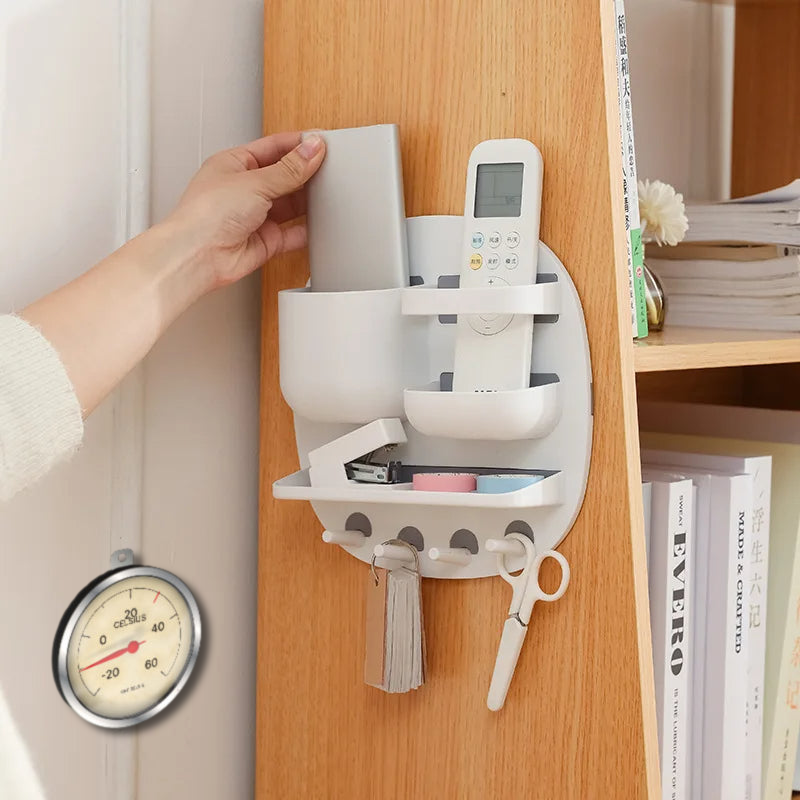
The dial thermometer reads -10 °C
